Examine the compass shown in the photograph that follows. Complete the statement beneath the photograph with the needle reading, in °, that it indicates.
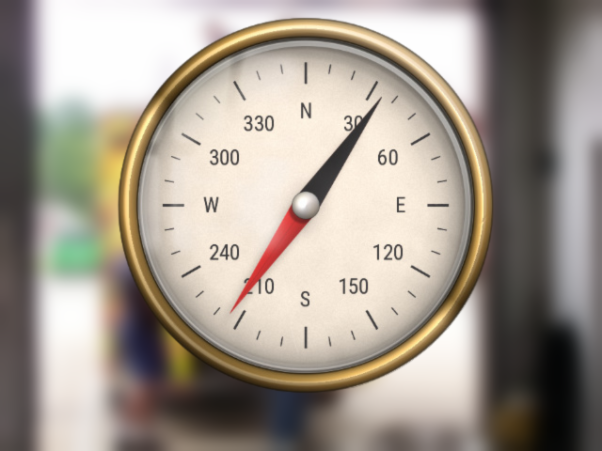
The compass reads 215 °
